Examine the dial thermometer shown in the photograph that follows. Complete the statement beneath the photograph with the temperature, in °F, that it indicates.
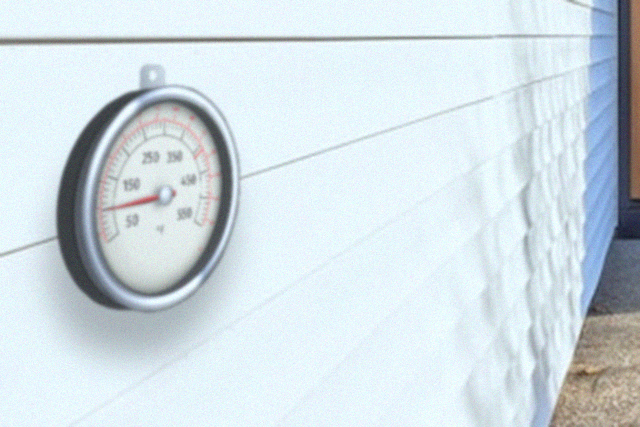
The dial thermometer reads 100 °F
